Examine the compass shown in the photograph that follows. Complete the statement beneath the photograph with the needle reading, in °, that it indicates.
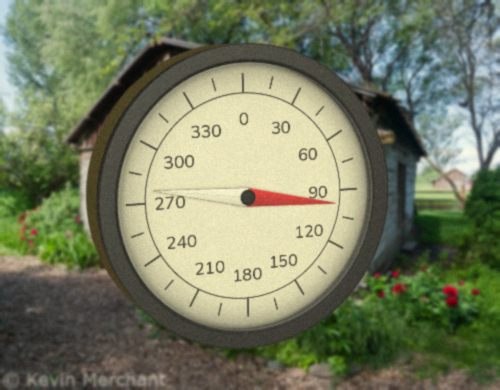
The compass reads 97.5 °
